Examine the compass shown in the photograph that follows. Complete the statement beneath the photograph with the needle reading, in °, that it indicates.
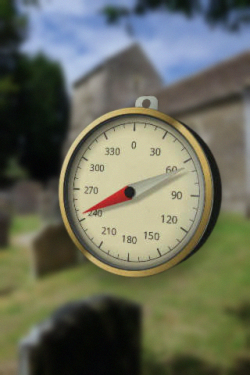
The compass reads 245 °
